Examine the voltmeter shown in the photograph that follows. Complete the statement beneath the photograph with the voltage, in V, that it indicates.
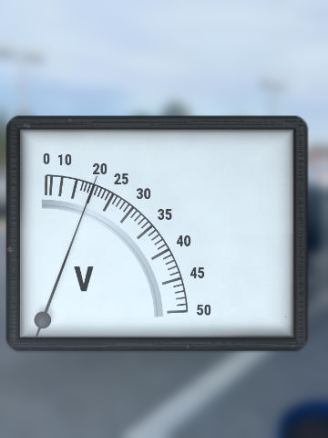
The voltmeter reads 20 V
